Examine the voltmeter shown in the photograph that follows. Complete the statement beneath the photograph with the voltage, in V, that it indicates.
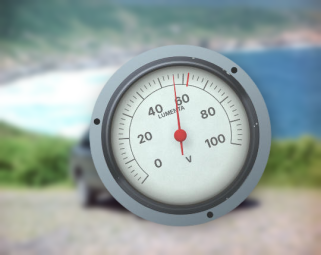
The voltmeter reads 56 V
